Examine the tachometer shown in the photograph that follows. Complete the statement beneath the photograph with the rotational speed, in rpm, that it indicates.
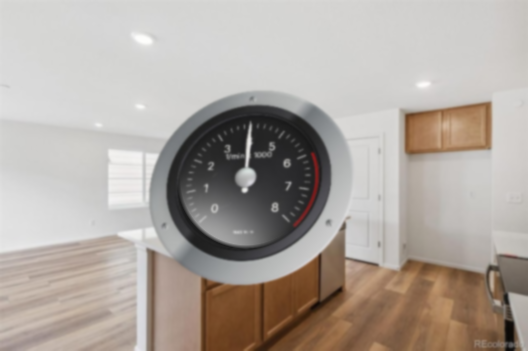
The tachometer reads 4000 rpm
